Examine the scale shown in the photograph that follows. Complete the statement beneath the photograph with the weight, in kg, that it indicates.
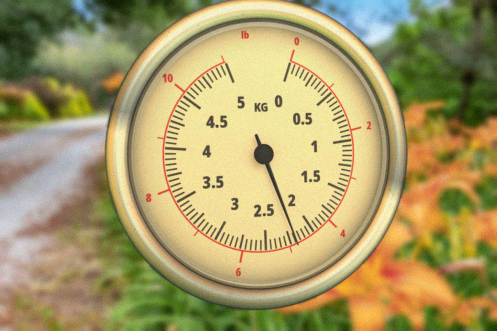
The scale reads 2.2 kg
